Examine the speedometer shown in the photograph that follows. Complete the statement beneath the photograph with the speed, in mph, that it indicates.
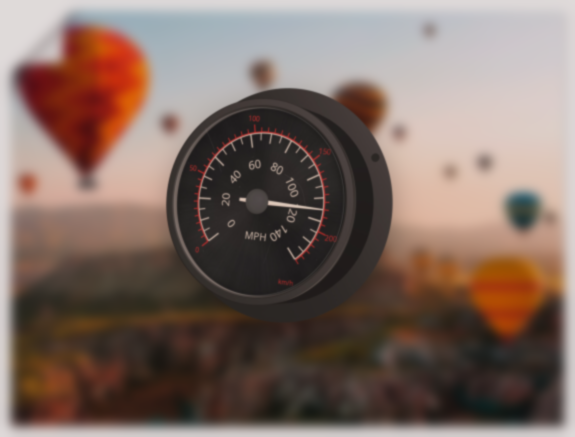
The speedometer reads 115 mph
